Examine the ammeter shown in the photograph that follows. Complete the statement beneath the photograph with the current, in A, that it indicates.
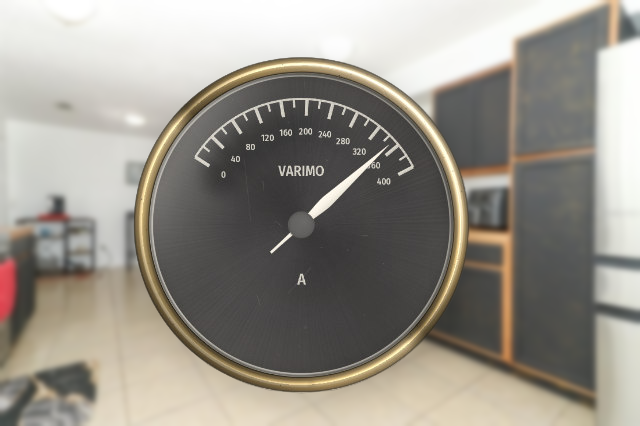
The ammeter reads 350 A
